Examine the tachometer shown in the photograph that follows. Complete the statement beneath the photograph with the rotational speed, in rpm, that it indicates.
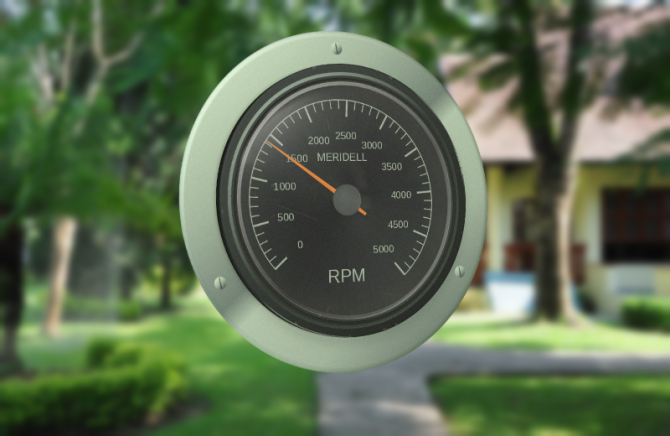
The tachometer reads 1400 rpm
